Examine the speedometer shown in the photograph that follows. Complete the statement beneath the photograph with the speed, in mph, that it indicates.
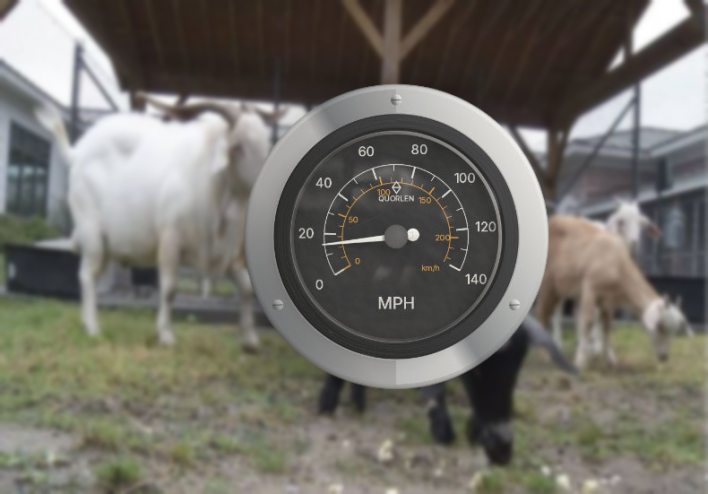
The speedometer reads 15 mph
